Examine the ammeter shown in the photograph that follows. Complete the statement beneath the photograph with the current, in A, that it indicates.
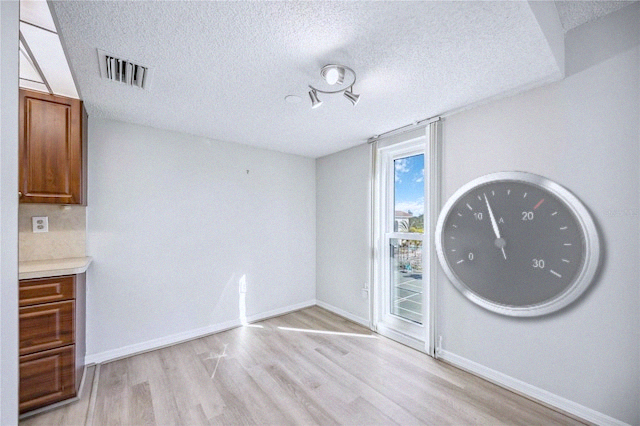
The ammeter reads 13 A
